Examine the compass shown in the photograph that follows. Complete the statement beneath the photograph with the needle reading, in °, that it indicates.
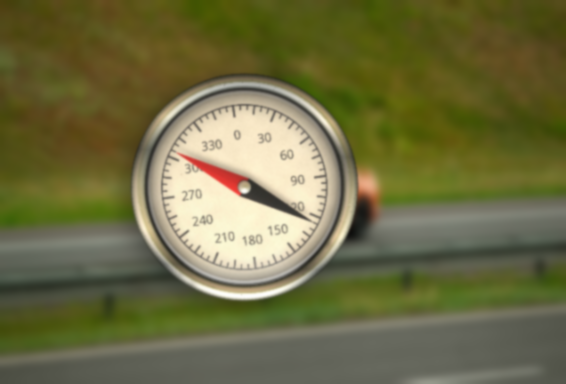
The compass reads 305 °
